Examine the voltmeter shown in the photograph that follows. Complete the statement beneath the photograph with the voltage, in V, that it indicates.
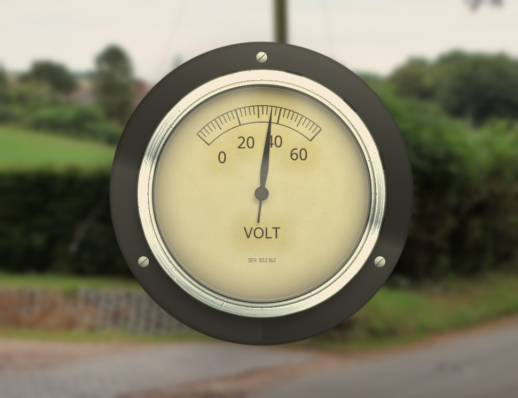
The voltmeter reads 36 V
